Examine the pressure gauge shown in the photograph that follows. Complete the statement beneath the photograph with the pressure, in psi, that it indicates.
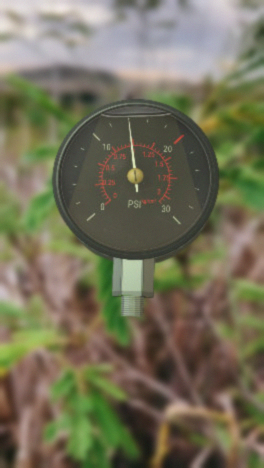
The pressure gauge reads 14 psi
